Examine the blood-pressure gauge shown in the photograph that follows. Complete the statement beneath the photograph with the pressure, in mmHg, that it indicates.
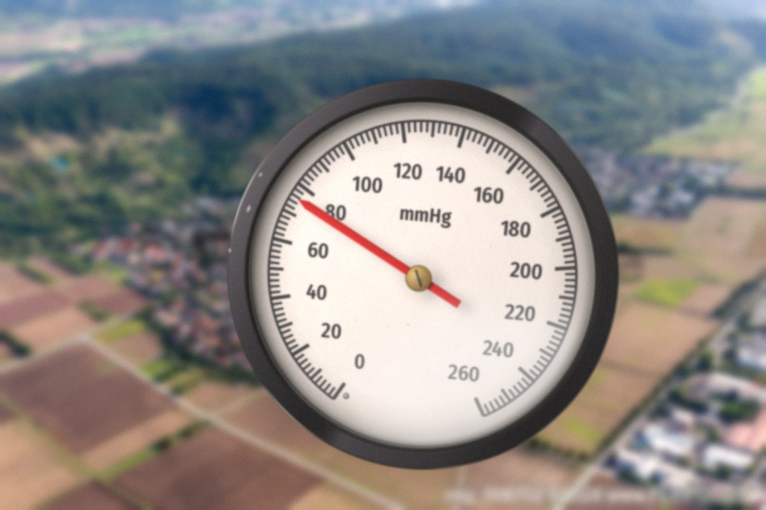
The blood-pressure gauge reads 76 mmHg
